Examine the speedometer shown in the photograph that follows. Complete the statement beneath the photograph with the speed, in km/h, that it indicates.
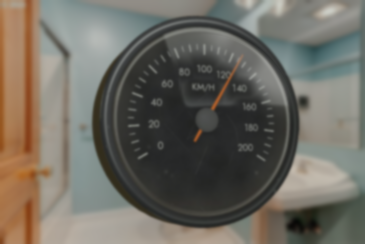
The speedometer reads 125 km/h
